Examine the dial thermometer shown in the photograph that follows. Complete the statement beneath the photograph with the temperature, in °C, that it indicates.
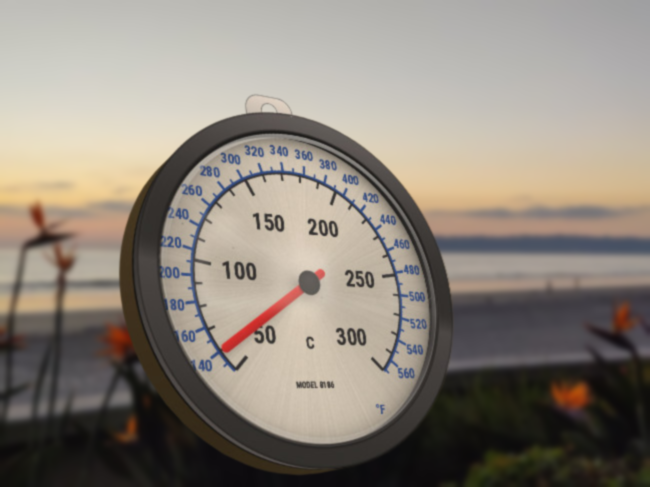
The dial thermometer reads 60 °C
